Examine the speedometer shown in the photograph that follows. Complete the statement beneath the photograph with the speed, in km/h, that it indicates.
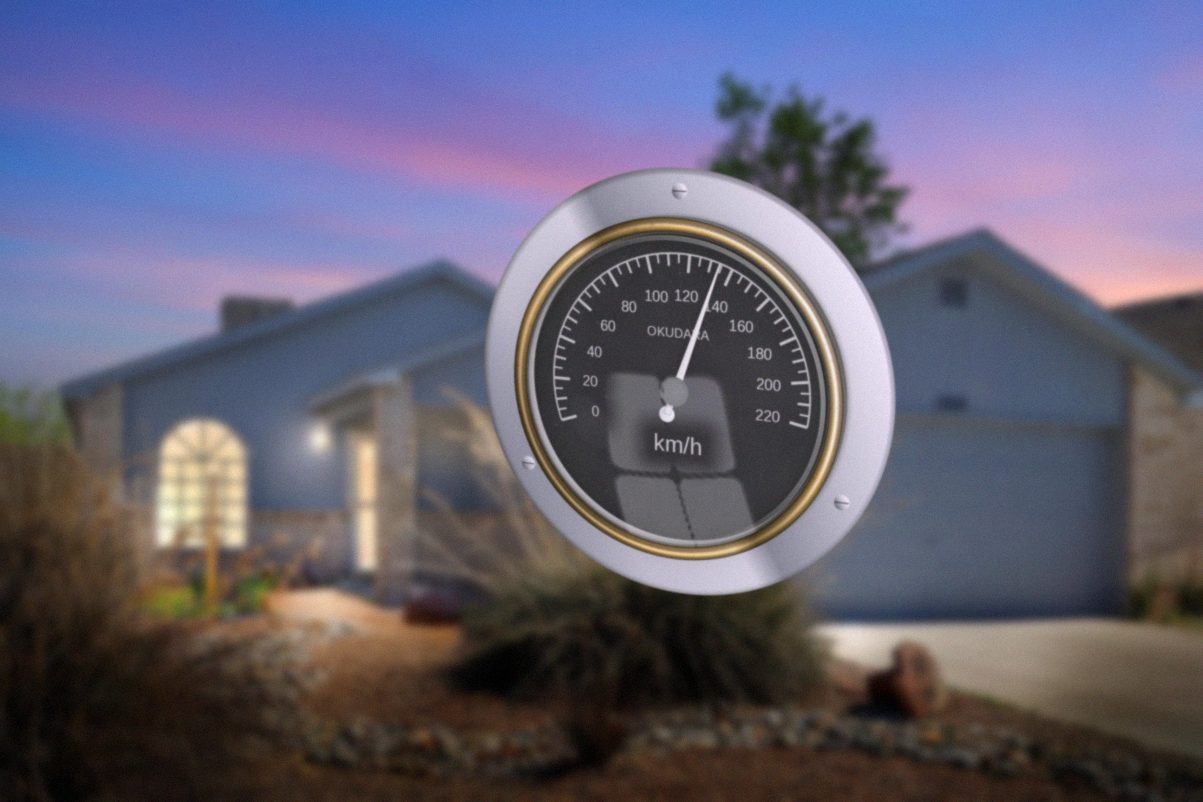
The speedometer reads 135 km/h
